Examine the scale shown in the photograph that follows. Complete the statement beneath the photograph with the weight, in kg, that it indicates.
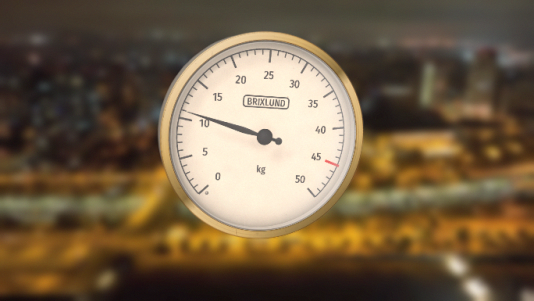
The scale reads 11 kg
